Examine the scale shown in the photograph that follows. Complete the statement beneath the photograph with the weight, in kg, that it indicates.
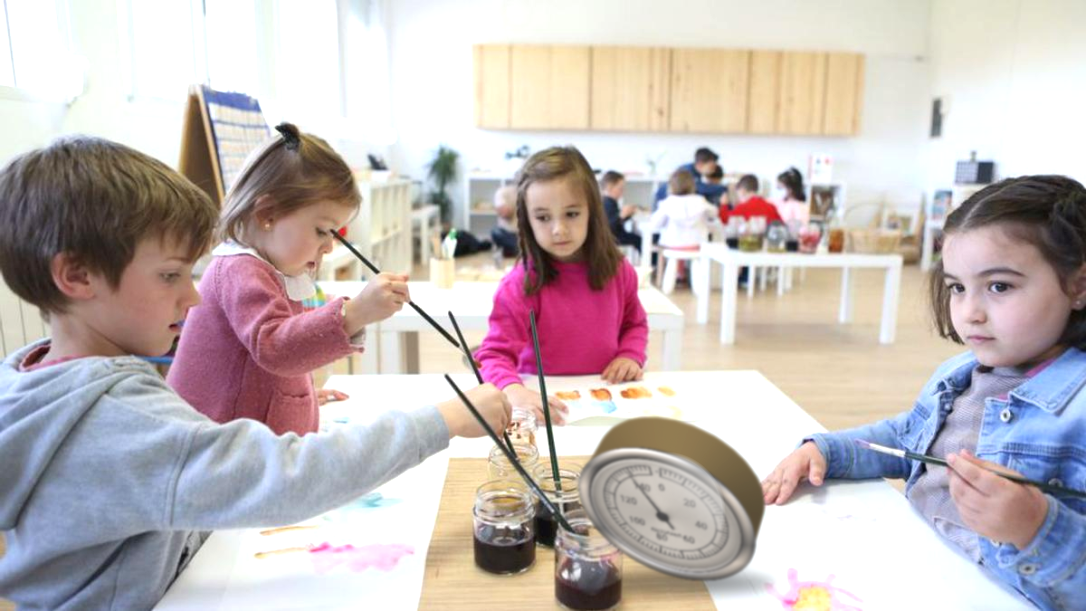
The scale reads 140 kg
